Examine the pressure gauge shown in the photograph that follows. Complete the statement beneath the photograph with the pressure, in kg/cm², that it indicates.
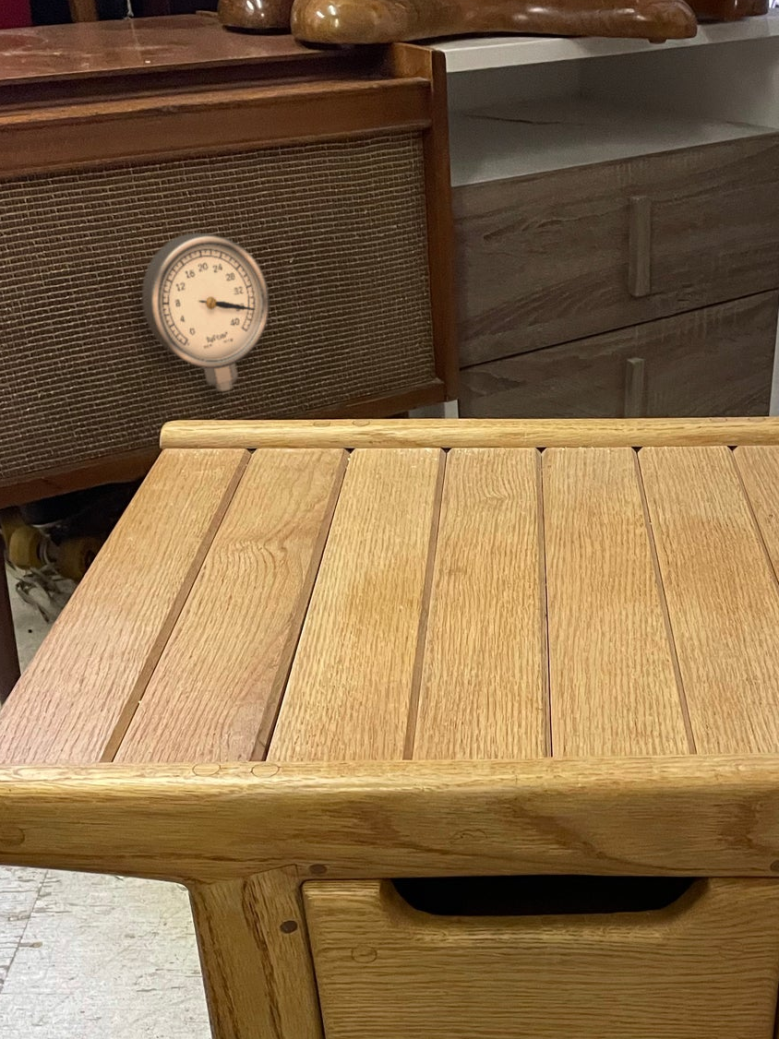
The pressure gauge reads 36 kg/cm²
